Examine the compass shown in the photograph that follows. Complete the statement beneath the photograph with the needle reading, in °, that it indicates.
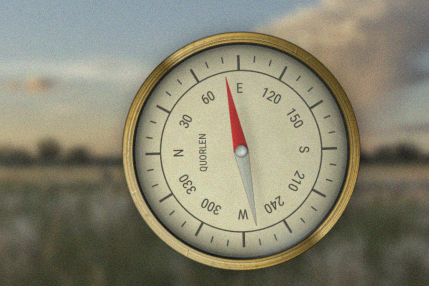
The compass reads 80 °
